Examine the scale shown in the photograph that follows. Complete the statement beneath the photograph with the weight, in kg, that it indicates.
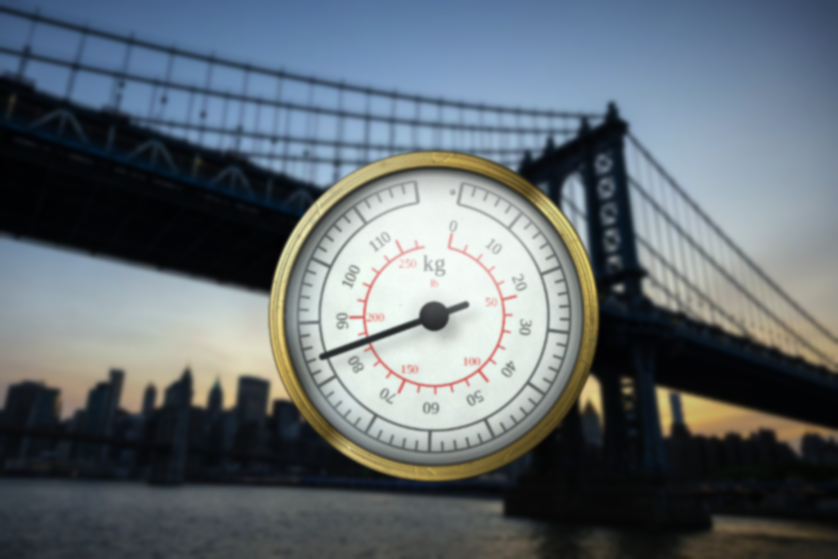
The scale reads 84 kg
